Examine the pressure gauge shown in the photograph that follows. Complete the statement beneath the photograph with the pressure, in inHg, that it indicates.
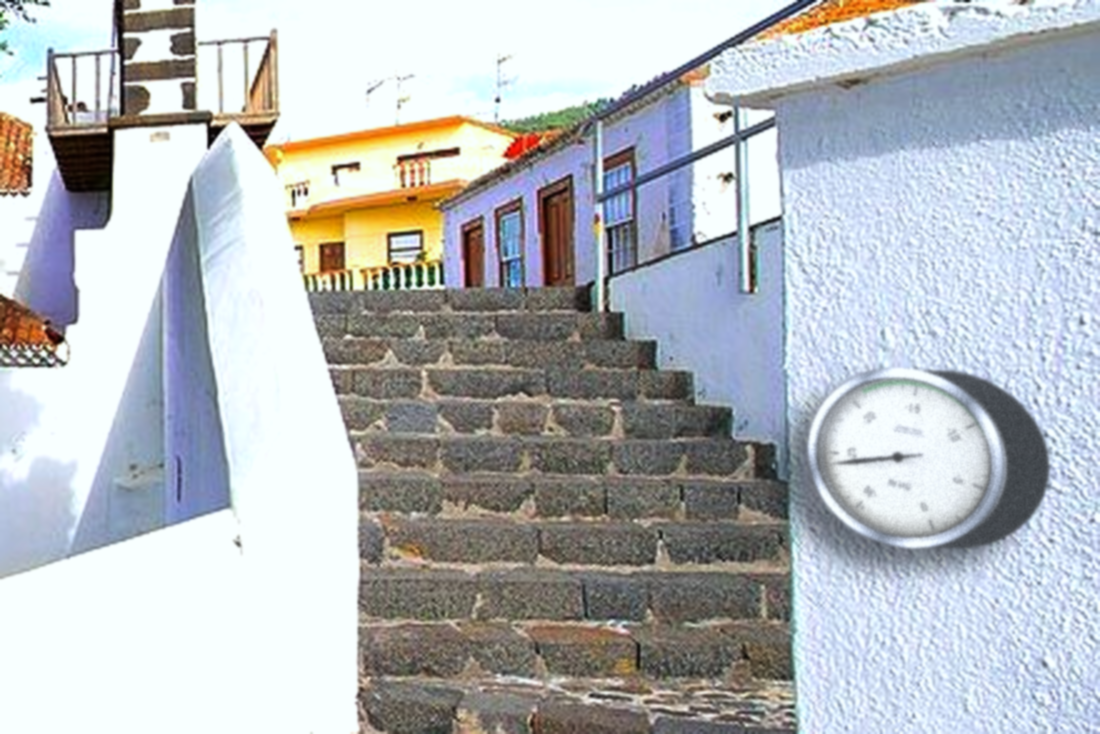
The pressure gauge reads -26 inHg
